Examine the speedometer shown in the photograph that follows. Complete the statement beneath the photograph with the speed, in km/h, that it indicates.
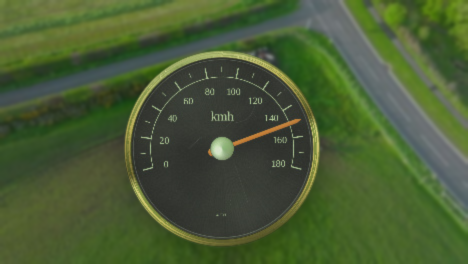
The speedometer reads 150 km/h
